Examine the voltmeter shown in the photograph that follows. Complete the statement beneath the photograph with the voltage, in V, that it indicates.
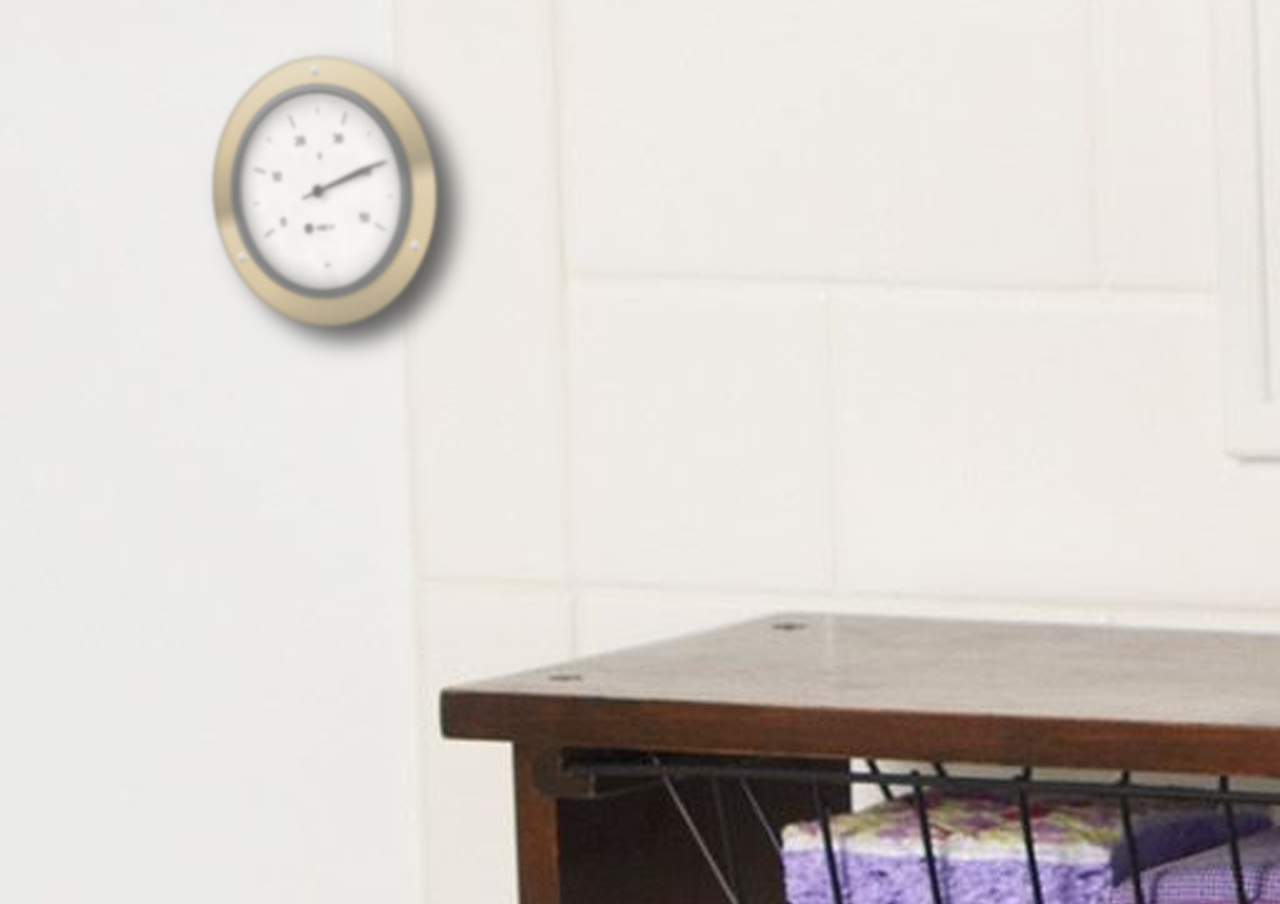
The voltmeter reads 40 V
